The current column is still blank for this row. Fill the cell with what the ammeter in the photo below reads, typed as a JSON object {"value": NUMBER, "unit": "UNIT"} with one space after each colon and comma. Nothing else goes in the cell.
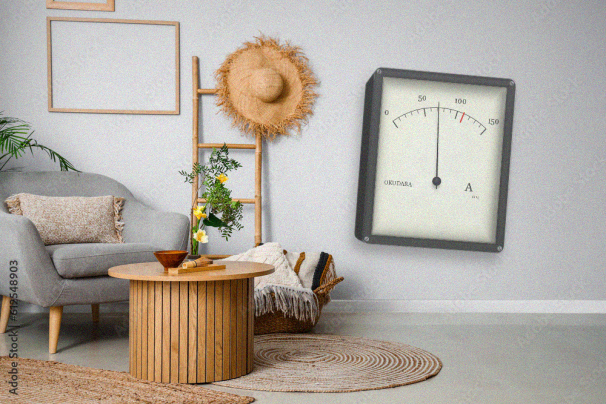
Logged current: {"value": 70, "unit": "A"}
